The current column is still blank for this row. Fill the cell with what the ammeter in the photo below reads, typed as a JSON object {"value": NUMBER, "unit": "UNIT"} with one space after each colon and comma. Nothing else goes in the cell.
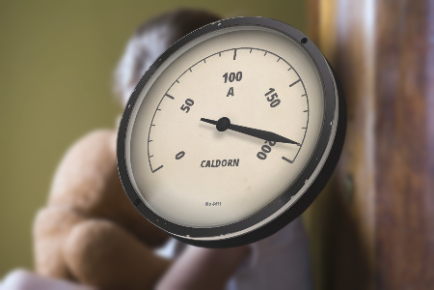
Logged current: {"value": 190, "unit": "A"}
